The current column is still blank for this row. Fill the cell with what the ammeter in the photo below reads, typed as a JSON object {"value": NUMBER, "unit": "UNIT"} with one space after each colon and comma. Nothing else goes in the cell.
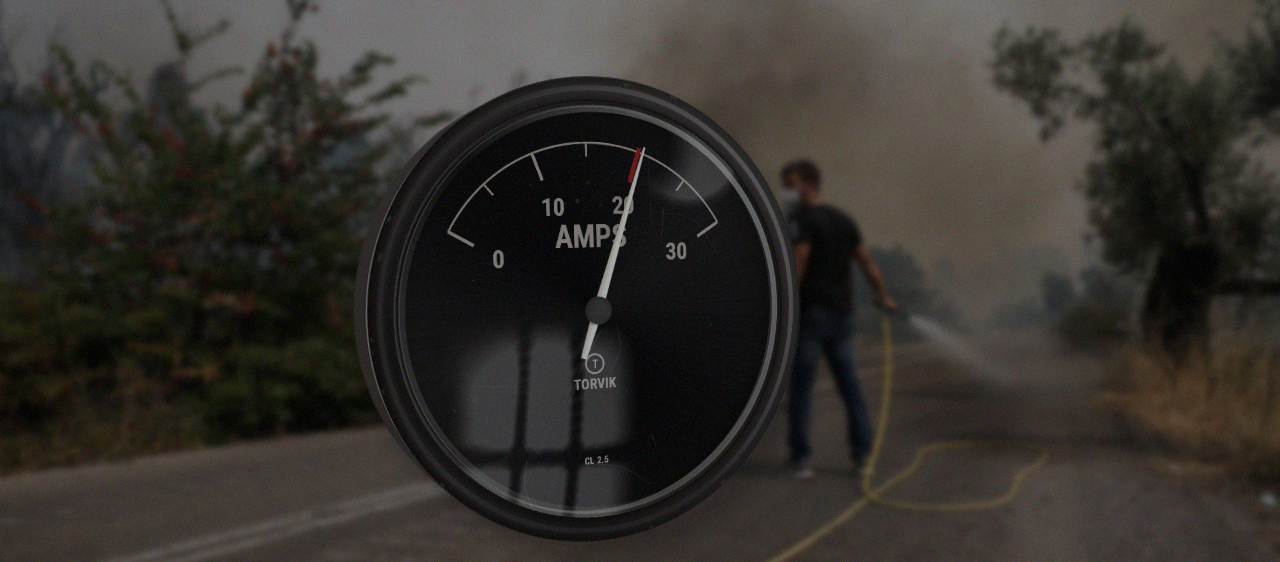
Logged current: {"value": 20, "unit": "A"}
